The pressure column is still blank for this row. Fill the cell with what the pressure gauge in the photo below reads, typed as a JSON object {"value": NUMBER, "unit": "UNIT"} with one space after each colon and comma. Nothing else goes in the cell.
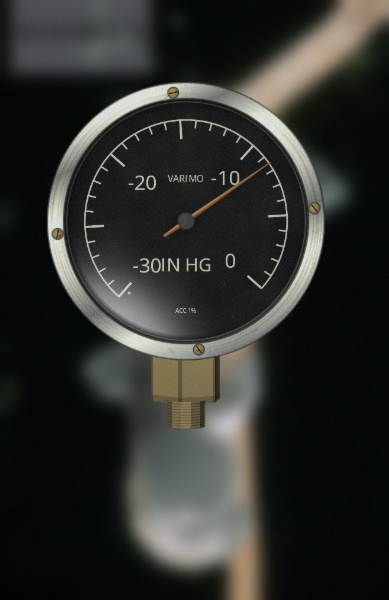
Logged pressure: {"value": -8.5, "unit": "inHg"}
